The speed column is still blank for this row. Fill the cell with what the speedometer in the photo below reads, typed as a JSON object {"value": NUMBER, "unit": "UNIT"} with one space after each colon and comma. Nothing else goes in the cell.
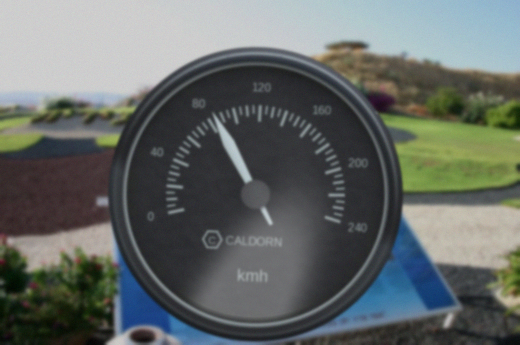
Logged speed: {"value": 85, "unit": "km/h"}
